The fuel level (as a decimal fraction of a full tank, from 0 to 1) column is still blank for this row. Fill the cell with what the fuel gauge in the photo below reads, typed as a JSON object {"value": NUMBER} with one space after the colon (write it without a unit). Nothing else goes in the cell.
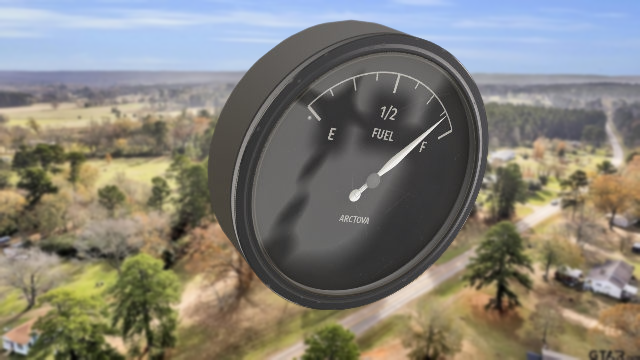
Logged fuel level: {"value": 0.875}
